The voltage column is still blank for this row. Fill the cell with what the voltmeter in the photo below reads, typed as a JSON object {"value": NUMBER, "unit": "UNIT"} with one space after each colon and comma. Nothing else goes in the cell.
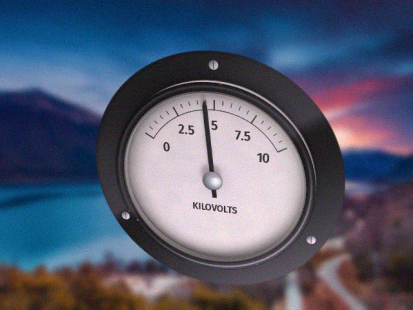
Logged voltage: {"value": 4.5, "unit": "kV"}
